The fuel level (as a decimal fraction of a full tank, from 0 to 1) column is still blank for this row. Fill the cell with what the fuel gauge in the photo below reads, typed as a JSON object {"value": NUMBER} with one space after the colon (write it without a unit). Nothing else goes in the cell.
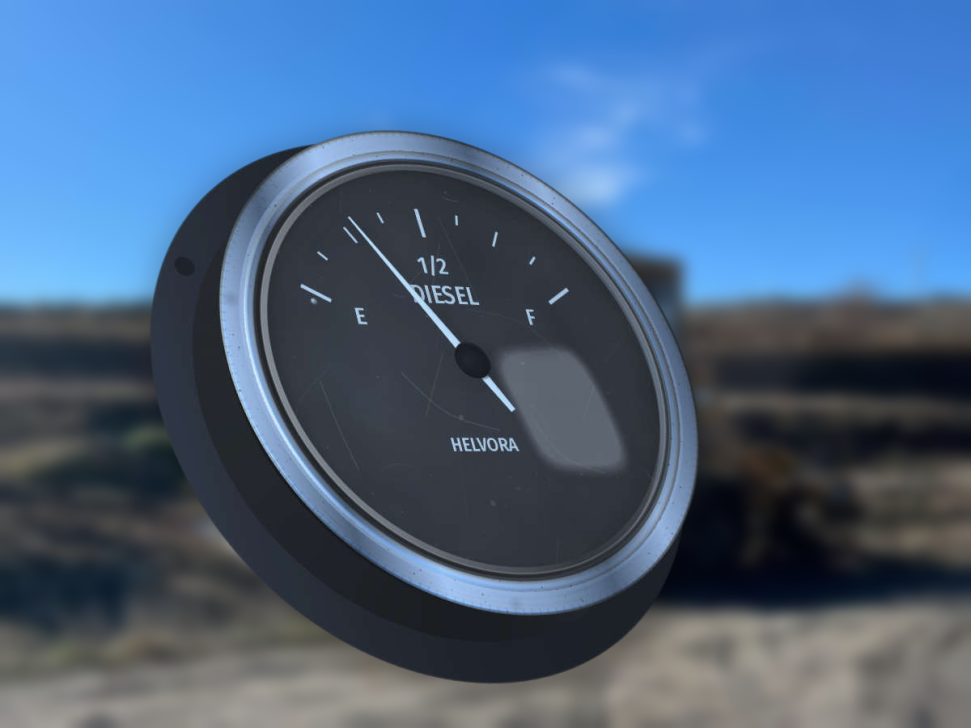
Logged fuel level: {"value": 0.25}
